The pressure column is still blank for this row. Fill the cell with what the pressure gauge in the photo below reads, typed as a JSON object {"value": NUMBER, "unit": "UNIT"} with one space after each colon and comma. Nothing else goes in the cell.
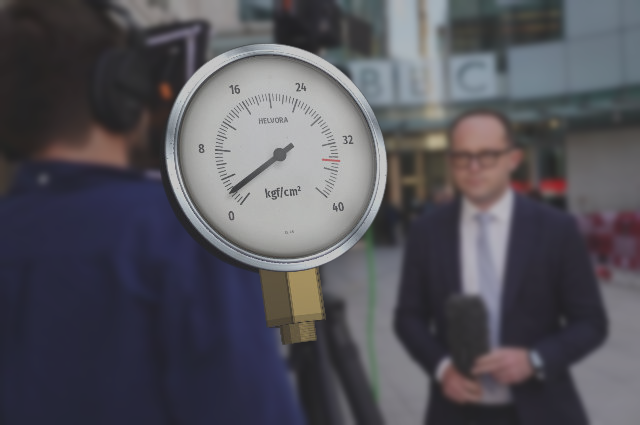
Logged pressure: {"value": 2, "unit": "kg/cm²"}
